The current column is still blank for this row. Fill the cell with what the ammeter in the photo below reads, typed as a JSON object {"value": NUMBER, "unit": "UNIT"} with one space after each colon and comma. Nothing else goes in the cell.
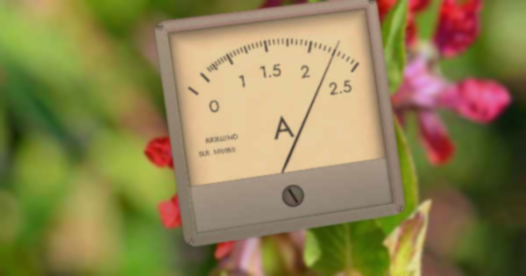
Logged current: {"value": 2.25, "unit": "A"}
